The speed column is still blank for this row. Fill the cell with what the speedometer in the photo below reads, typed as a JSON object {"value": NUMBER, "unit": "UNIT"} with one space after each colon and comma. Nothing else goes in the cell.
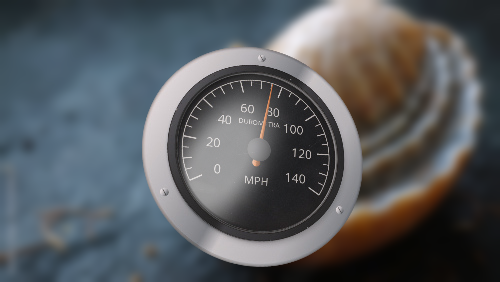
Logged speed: {"value": 75, "unit": "mph"}
